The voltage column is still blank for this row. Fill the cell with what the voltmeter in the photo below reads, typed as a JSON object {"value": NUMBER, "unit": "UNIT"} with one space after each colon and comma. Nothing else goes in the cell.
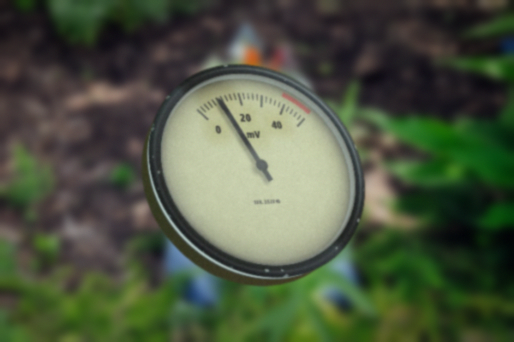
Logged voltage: {"value": 10, "unit": "mV"}
